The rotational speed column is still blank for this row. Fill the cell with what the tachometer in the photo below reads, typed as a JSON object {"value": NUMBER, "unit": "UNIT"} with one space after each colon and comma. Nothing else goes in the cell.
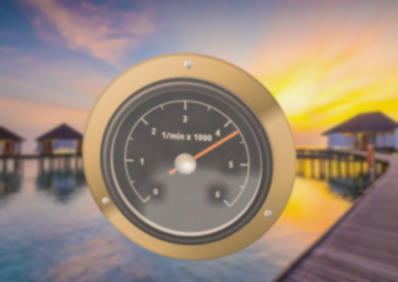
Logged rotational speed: {"value": 4250, "unit": "rpm"}
